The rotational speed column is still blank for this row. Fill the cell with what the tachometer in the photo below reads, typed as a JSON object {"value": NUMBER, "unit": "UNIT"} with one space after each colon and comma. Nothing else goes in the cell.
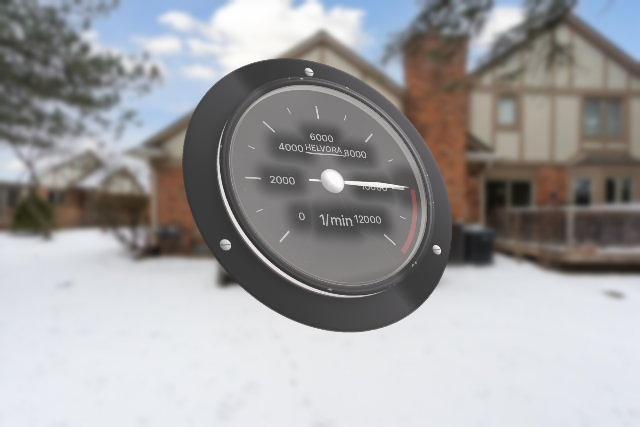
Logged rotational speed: {"value": 10000, "unit": "rpm"}
